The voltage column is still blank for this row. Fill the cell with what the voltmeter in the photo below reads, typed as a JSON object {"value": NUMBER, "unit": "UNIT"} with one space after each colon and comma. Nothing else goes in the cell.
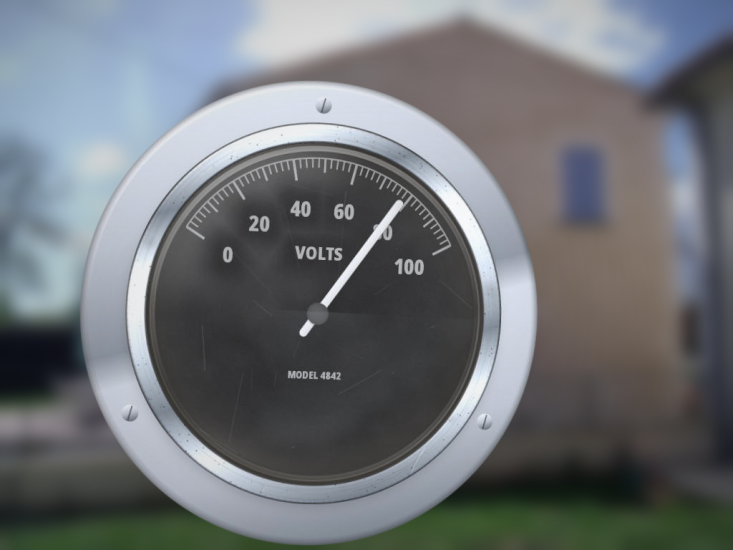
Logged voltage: {"value": 78, "unit": "V"}
